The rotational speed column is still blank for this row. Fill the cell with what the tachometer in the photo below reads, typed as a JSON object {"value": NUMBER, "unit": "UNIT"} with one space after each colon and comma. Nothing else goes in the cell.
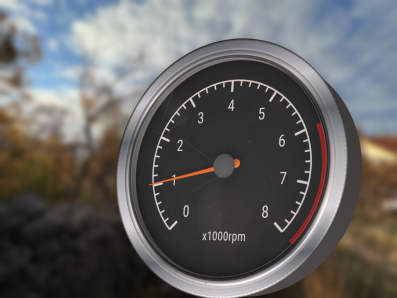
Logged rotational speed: {"value": 1000, "unit": "rpm"}
